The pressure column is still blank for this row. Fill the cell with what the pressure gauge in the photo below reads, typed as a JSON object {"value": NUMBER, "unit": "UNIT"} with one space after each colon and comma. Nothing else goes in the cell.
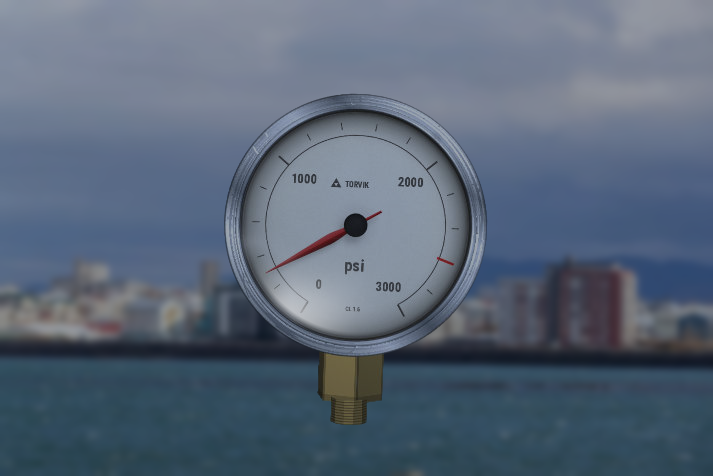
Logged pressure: {"value": 300, "unit": "psi"}
